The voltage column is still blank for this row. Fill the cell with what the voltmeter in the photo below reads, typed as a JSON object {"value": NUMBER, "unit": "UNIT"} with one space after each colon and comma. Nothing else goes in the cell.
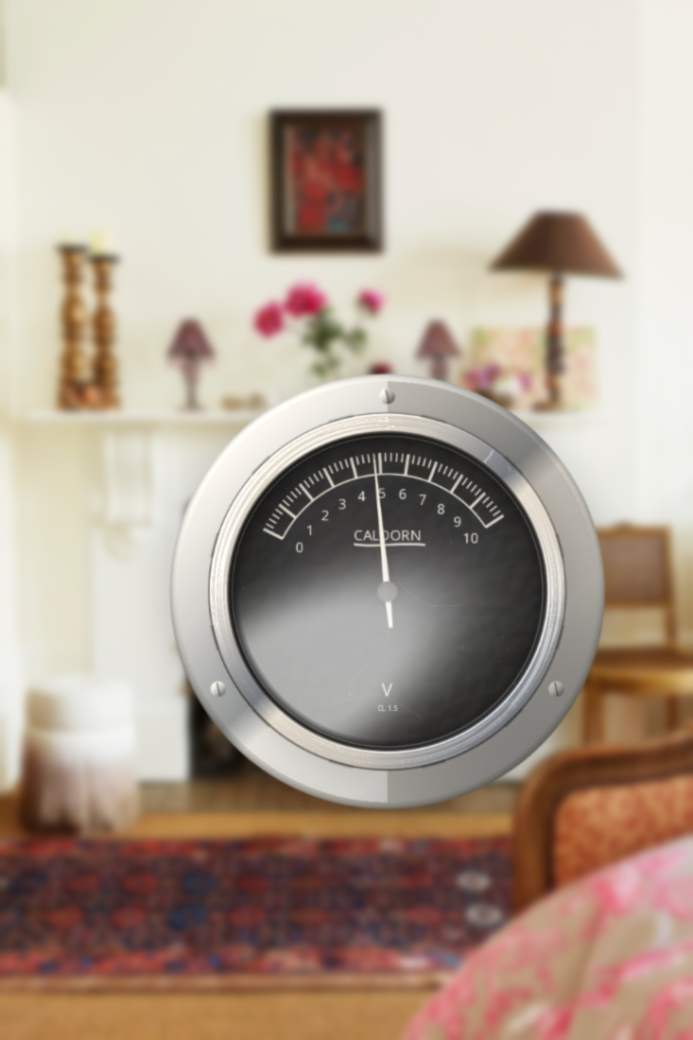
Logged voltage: {"value": 4.8, "unit": "V"}
